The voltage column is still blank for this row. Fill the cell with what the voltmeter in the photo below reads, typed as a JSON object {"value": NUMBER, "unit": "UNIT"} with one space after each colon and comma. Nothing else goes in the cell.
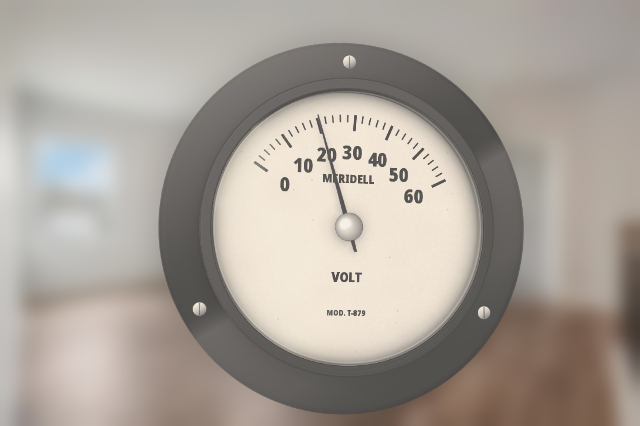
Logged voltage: {"value": 20, "unit": "V"}
